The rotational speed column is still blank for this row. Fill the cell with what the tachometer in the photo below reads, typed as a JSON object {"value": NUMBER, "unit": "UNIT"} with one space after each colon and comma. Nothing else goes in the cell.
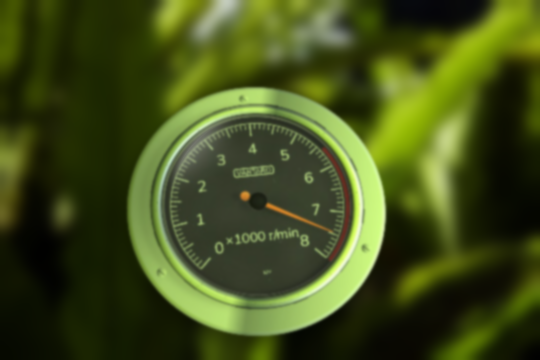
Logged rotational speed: {"value": 7500, "unit": "rpm"}
